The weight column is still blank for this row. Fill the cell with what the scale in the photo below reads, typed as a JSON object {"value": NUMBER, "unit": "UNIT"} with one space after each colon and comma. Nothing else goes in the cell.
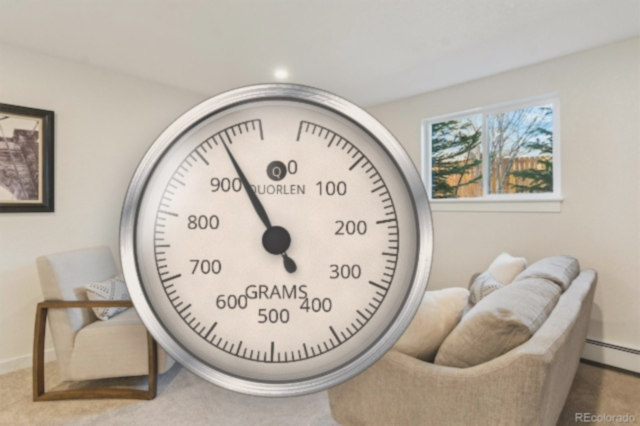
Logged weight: {"value": 940, "unit": "g"}
